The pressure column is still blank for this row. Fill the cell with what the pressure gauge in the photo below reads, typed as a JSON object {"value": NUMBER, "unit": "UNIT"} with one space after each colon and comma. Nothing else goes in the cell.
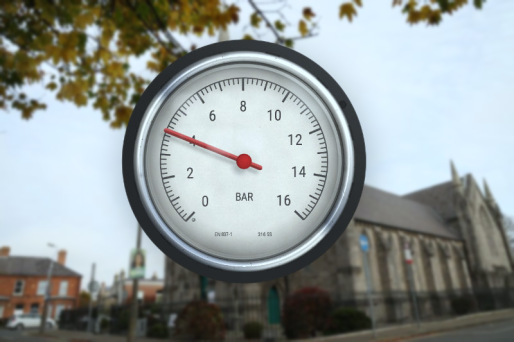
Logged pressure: {"value": 4, "unit": "bar"}
